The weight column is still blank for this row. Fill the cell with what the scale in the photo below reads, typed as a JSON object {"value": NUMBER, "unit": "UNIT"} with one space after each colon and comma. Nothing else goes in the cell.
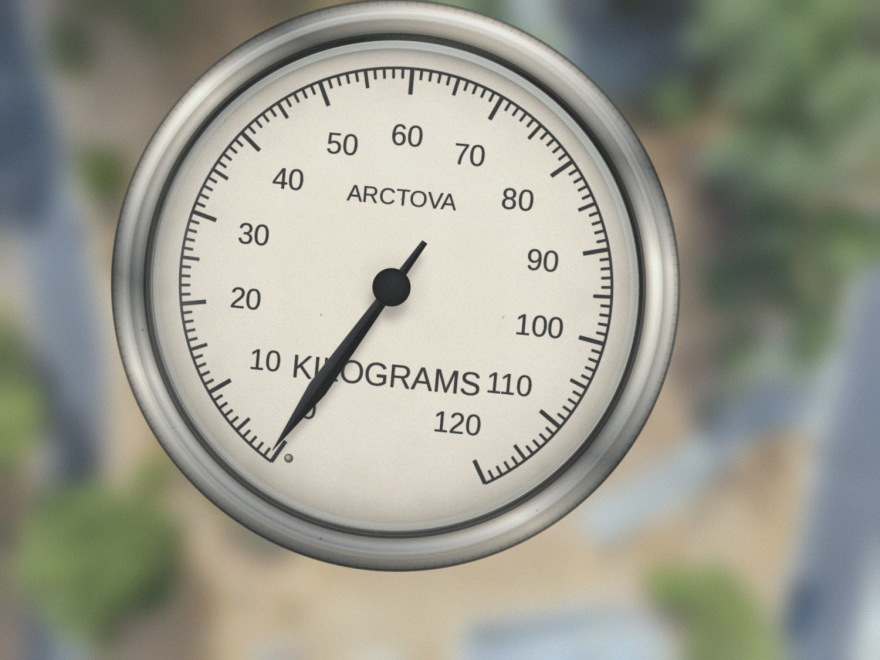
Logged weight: {"value": 0.5, "unit": "kg"}
